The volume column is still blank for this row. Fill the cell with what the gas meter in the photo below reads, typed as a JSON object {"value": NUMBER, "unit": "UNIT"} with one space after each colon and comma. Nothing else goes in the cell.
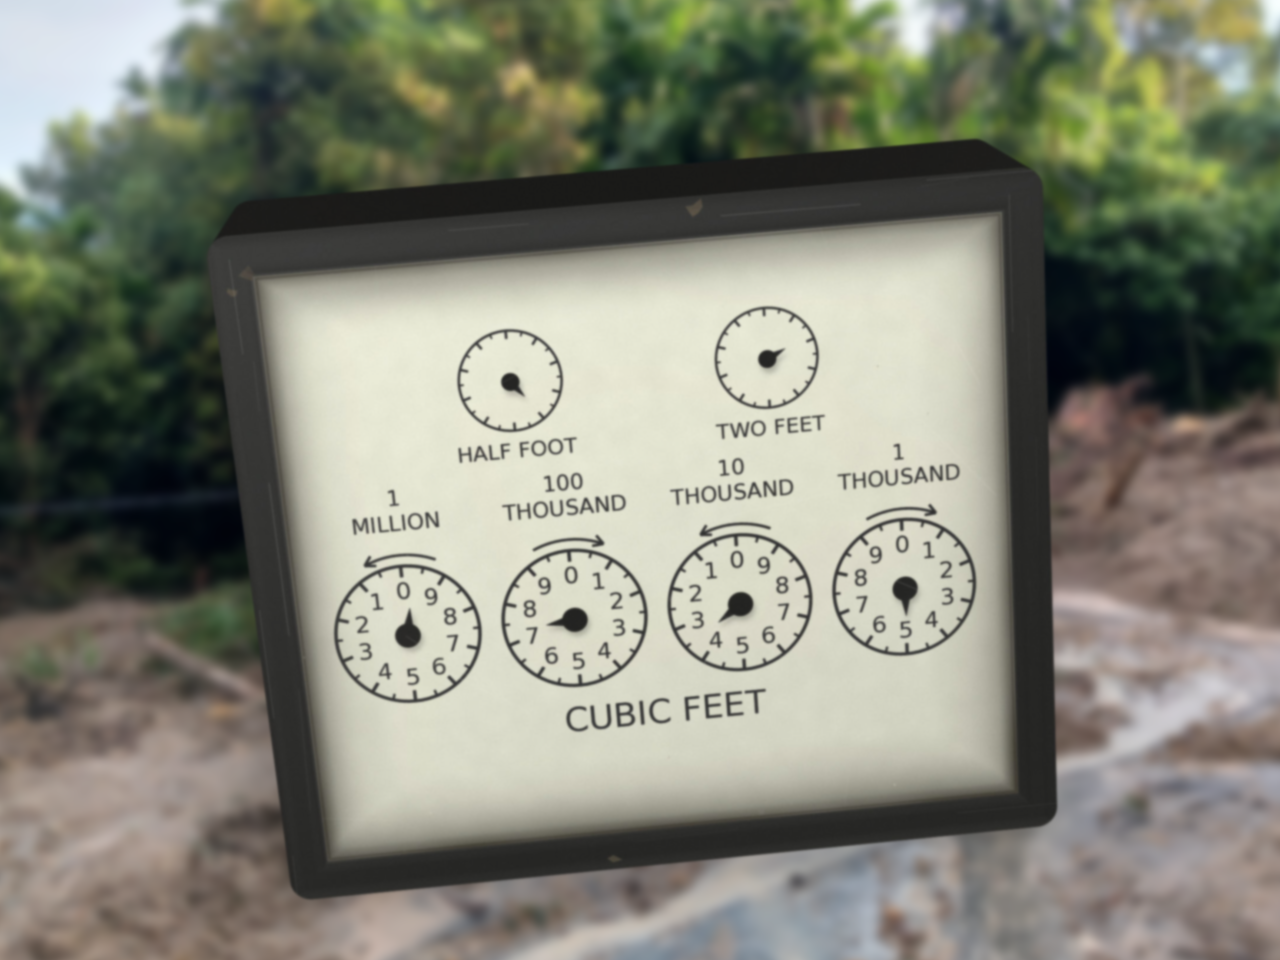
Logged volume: {"value": 973500, "unit": "ft³"}
